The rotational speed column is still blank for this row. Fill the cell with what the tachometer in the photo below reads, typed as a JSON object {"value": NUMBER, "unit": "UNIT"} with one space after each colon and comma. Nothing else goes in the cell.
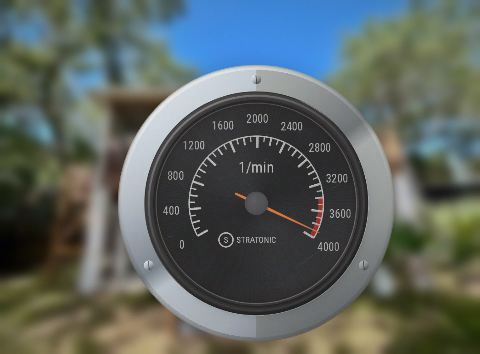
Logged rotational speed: {"value": 3900, "unit": "rpm"}
